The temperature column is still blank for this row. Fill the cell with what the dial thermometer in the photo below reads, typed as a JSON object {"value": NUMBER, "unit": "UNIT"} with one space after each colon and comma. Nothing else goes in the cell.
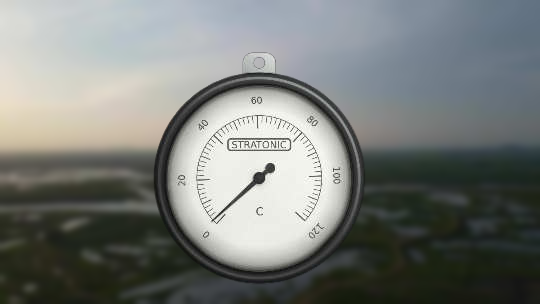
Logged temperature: {"value": 2, "unit": "°C"}
